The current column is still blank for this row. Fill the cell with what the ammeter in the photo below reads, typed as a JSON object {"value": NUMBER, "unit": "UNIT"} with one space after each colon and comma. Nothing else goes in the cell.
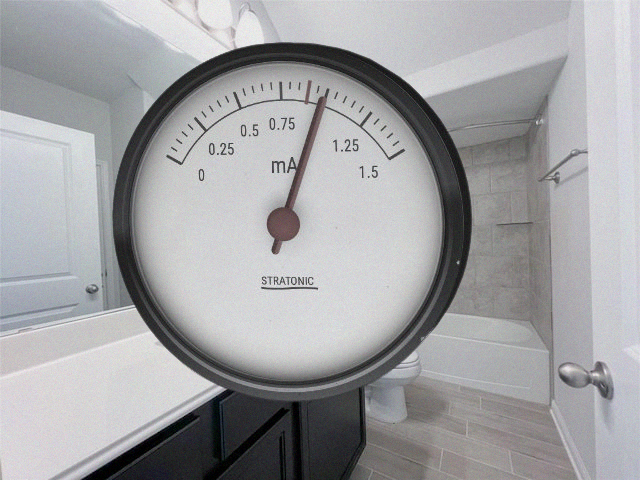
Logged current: {"value": 1, "unit": "mA"}
